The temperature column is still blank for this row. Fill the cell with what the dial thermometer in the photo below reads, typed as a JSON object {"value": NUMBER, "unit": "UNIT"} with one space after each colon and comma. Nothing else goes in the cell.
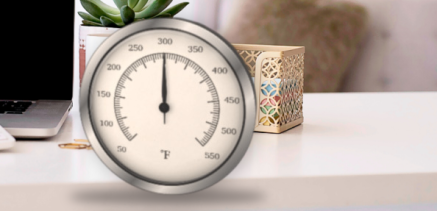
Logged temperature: {"value": 300, "unit": "°F"}
